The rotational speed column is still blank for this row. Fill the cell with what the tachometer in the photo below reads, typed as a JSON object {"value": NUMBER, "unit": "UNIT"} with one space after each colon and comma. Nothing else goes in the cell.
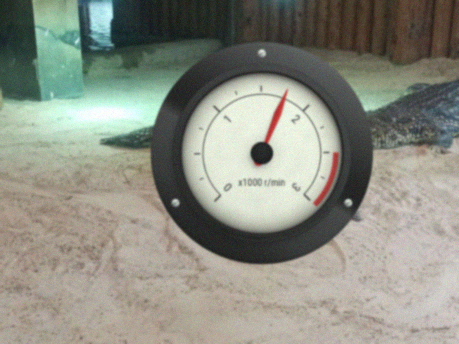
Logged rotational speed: {"value": 1750, "unit": "rpm"}
